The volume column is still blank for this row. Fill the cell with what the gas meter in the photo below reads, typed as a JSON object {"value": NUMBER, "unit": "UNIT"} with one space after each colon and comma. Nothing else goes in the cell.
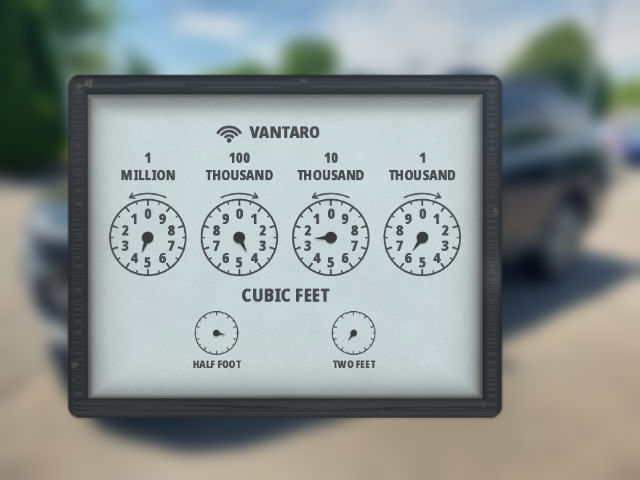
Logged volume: {"value": 442600, "unit": "ft³"}
